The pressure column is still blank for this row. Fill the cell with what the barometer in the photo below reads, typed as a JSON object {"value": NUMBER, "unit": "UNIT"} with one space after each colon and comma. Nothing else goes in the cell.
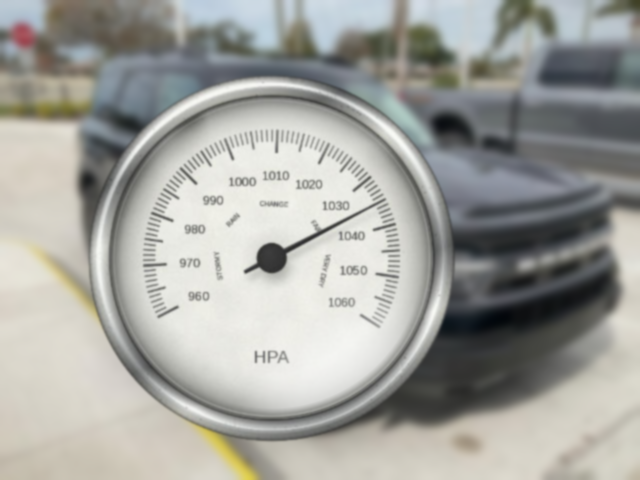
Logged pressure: {"value": 1035, "unit": "hPa"}
